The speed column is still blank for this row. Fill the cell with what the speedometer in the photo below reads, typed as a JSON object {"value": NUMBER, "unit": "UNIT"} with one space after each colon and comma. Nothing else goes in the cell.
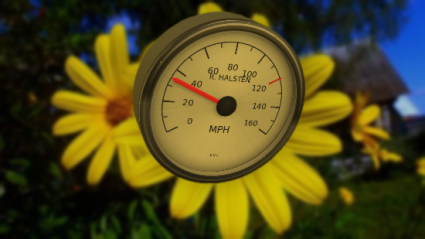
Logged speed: {"value": 35, "unit": "mph"}
